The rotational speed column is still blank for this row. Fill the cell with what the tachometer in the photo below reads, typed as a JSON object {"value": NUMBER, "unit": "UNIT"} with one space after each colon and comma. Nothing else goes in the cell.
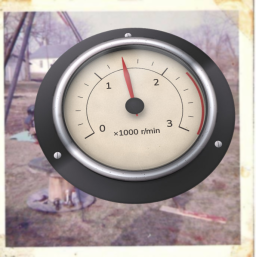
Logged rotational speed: {"value": 1400, "unit": "rpm"}
